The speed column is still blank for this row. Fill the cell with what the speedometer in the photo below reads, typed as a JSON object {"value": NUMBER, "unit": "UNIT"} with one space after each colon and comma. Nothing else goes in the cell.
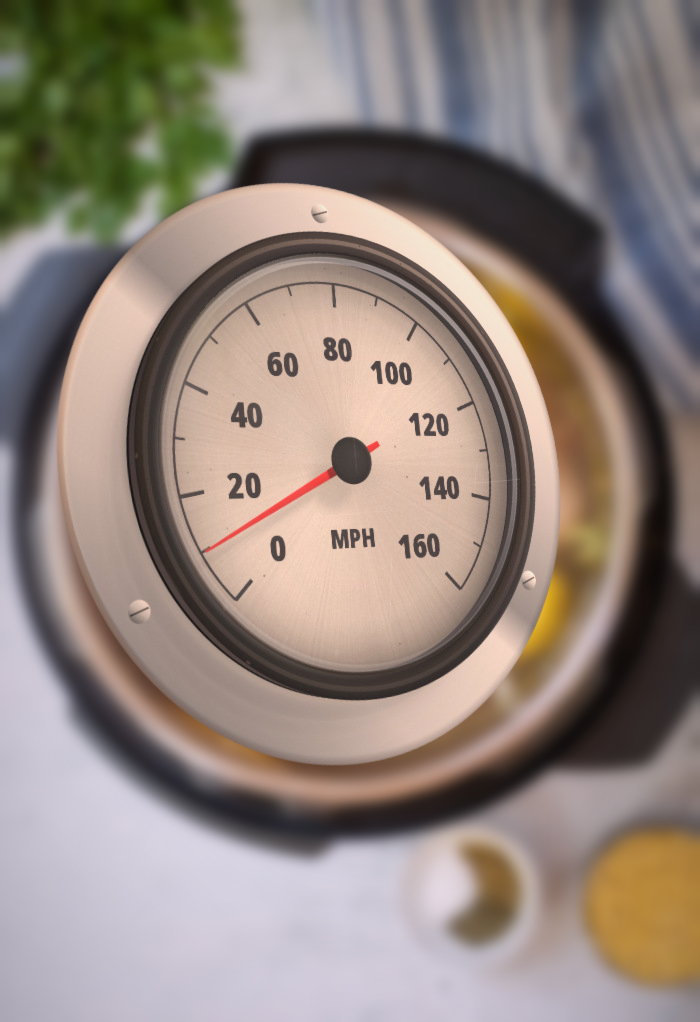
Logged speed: {"value": 10, "unit": "mph"}
